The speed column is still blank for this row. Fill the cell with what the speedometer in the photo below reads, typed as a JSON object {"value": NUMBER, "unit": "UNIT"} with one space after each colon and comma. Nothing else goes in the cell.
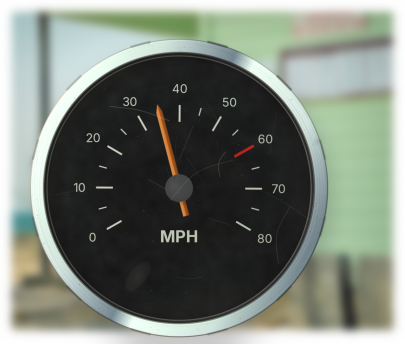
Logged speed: {"value": 35, "unit": "mph"}
